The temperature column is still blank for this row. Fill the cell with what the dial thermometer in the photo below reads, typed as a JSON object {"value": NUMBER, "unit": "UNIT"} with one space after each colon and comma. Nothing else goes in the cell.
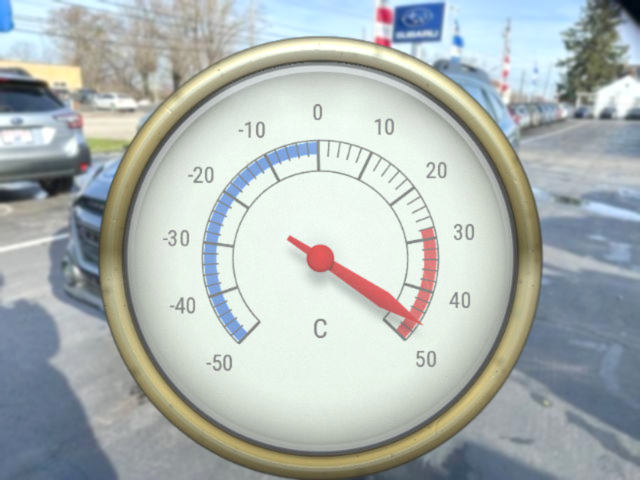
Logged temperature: {"value": 46, "unit": "°C"}
